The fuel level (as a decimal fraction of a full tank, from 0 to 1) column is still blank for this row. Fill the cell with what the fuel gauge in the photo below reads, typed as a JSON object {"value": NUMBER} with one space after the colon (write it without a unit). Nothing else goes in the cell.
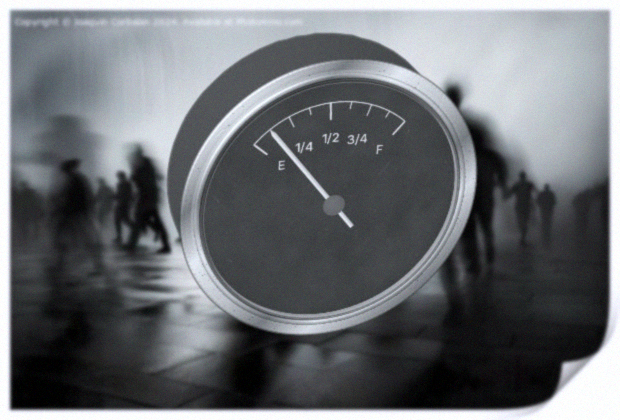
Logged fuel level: {"value": 0.125}
